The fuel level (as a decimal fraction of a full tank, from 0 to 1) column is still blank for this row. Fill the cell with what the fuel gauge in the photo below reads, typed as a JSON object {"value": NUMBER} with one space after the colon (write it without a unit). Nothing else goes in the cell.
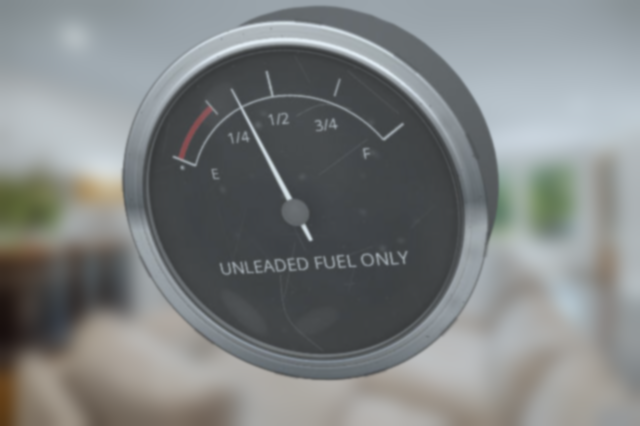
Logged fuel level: {"value": 0.375}
